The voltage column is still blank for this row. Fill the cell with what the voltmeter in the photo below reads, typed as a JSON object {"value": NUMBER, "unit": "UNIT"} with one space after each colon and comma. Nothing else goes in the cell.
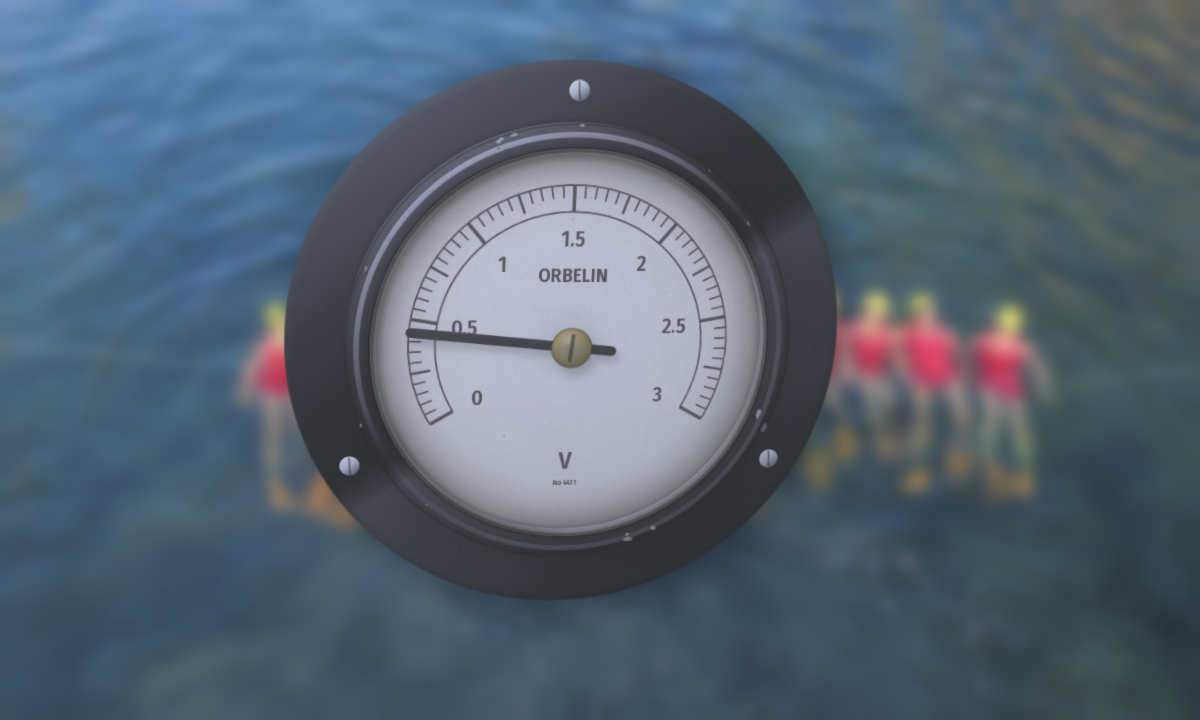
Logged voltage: {"value": 0.45, "unit": "V"}
